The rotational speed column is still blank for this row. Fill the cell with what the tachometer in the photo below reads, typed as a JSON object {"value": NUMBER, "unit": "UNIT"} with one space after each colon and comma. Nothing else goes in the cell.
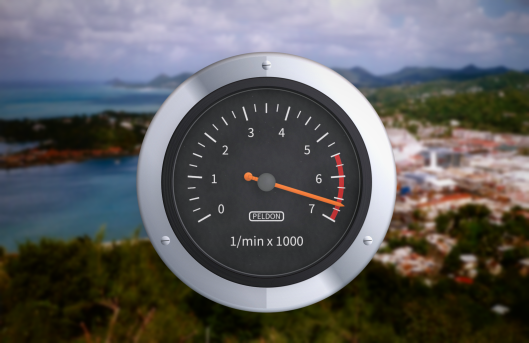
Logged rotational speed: {"value": 6625, "unit": "rpm"}
